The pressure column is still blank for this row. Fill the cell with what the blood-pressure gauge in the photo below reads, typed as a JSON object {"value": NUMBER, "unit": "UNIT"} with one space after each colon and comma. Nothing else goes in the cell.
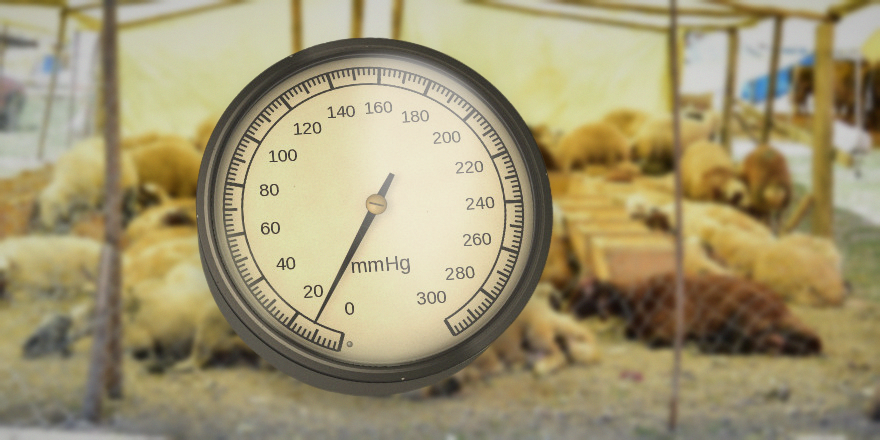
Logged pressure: {"value": 12, "unit": "mmHg"}
